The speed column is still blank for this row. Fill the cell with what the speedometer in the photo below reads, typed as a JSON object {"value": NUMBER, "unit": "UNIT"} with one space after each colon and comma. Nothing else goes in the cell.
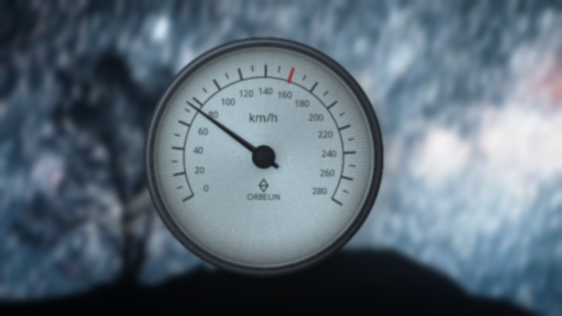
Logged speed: {"value": 75, "unit": "km/h"}
